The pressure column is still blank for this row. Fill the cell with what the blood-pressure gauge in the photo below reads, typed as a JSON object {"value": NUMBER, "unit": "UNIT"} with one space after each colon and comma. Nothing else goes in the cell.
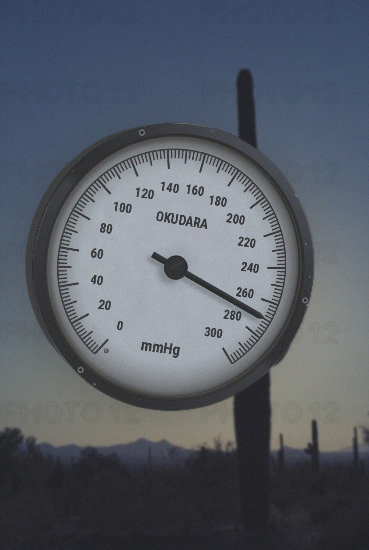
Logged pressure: {"value": 270, "unit": "mmHg"}
